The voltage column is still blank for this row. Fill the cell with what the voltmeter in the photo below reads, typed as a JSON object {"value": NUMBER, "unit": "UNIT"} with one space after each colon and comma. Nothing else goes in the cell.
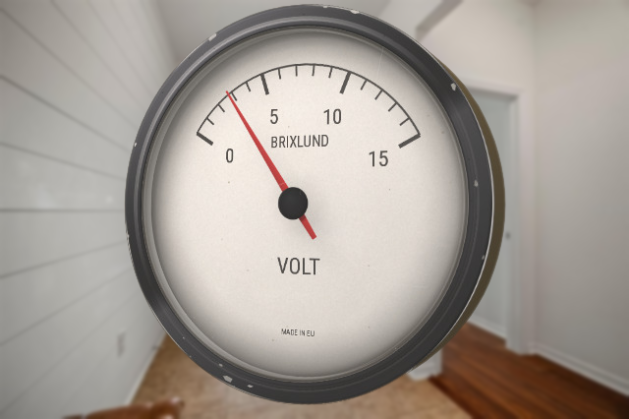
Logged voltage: {"value": 3, "unit": "V"}
